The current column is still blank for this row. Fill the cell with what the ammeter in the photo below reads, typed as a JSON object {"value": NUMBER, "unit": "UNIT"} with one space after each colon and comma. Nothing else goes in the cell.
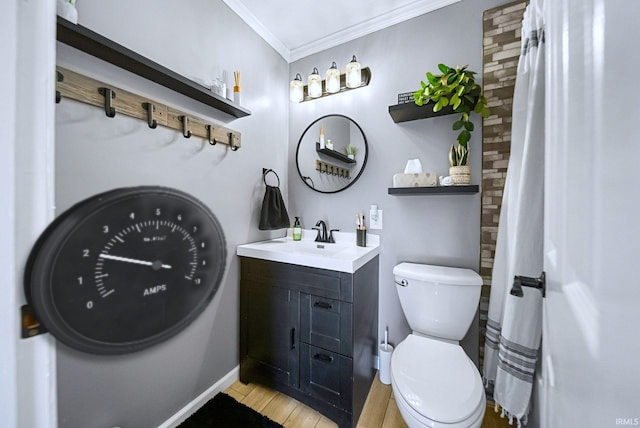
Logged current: {"value": 2, "unit": "A"}
